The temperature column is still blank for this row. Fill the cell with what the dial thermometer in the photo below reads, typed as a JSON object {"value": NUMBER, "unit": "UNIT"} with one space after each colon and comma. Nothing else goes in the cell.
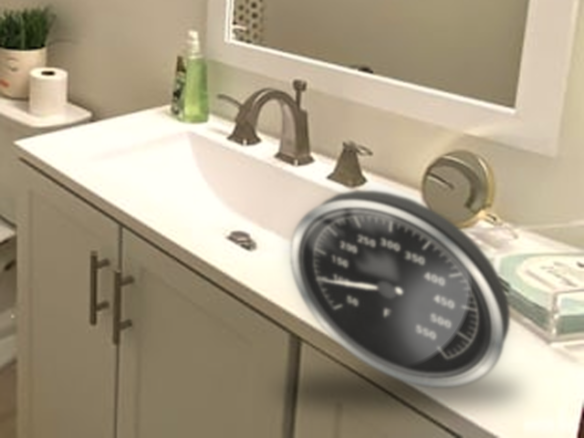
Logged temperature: {"value": 100, "unit": "°F"}
